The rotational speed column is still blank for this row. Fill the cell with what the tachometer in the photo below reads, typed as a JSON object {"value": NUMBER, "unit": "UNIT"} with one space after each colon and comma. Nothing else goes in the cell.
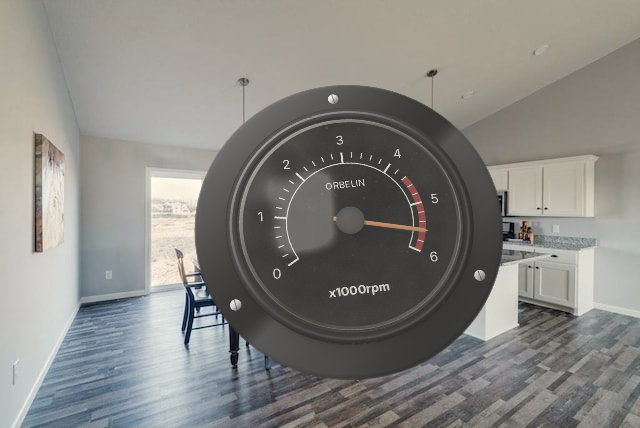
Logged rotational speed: {"value": 5600, "unit": "rpm"}
